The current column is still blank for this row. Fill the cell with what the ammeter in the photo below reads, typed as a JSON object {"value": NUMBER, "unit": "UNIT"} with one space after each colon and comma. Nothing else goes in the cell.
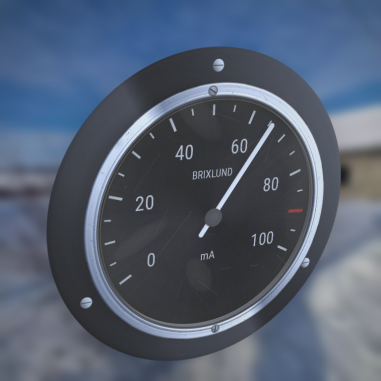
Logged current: {"value": 65, "unit": "mA"}
